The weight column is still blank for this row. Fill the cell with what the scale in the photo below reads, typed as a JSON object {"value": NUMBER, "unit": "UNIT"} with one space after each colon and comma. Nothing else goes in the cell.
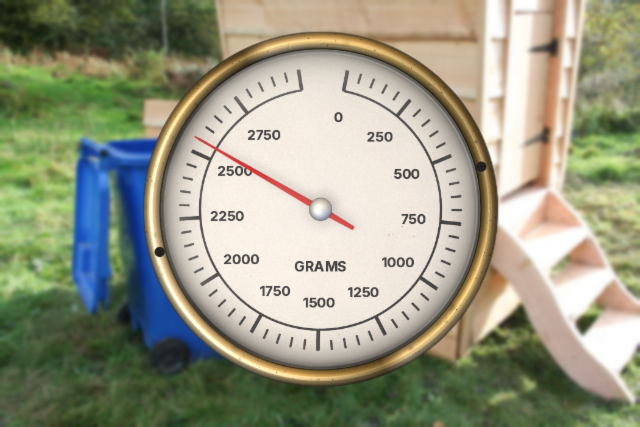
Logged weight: {"value": 2550, "unit": "g"}
